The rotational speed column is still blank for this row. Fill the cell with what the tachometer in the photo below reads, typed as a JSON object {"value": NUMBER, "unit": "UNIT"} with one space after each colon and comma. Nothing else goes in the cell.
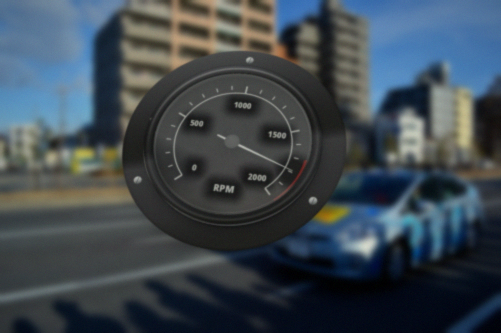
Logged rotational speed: {"value": 1800, "unit": "rpm"}
